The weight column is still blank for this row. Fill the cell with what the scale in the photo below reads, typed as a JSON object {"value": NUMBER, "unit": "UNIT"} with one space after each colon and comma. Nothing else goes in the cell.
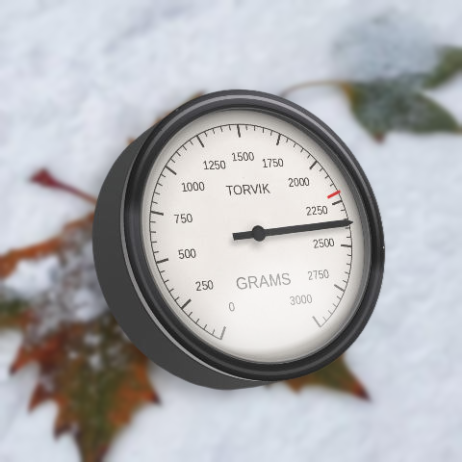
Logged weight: {"value": 2375, "unit": "g"}
